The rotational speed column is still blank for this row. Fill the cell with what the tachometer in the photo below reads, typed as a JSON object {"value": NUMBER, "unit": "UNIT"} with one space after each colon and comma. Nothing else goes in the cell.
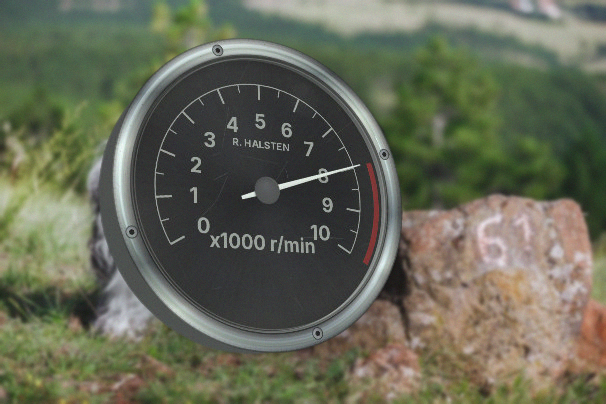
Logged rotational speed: {"value": 8000, "unit": "rpm"}
